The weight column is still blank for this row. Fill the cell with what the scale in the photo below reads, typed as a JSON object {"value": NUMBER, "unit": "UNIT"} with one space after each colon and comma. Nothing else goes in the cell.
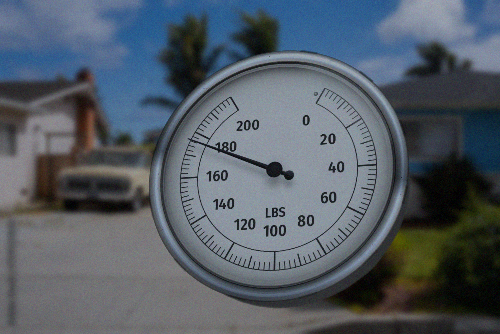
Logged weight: {"value": 176, "unit": "lb"}
